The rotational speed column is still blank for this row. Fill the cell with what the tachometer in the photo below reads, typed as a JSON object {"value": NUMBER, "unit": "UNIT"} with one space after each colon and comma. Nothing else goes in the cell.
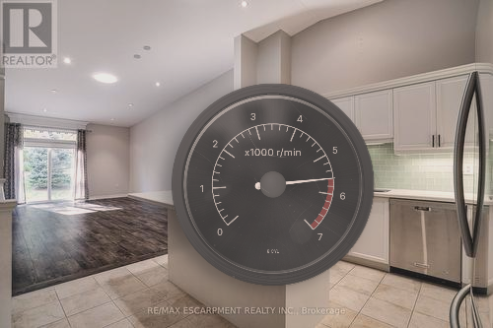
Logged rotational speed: {"value": 5600, "unit": "rpm"}
